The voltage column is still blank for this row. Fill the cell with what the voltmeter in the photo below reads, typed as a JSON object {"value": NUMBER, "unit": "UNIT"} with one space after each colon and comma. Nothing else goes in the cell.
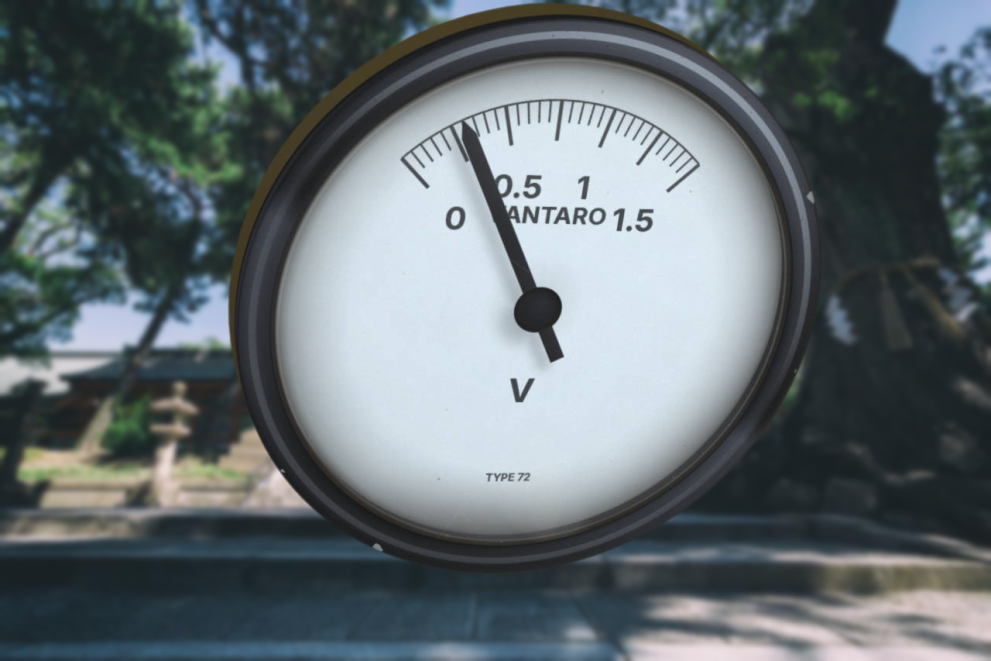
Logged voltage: {"value": 0.3, "unit": "V"}
